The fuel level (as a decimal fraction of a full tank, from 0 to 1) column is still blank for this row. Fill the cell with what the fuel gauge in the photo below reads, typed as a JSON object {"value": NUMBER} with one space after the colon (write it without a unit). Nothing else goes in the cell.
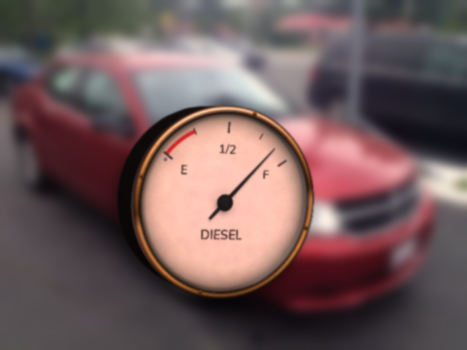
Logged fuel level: {"value": 0.875}
